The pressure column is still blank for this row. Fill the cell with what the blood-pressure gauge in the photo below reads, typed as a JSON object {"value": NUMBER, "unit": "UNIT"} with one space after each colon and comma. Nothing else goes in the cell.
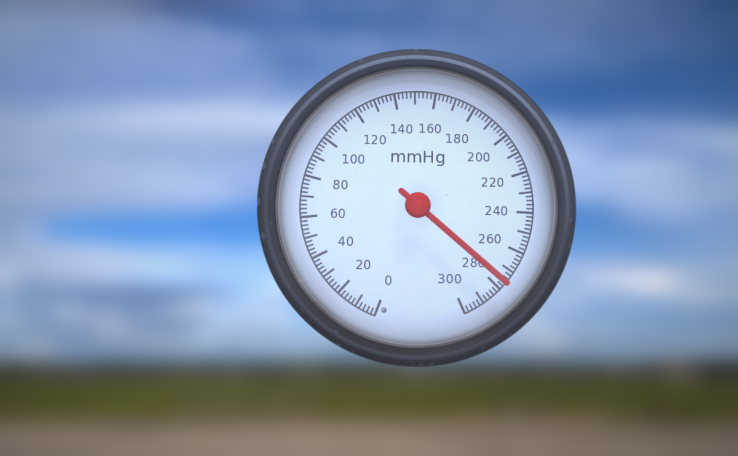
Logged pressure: {"value": 276, "unit": "mmHg"}
